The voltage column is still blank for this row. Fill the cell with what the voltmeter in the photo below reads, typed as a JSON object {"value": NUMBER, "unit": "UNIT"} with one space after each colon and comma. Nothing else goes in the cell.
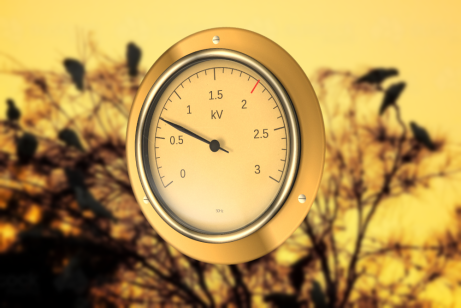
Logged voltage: {"value": 0.7, "unit": "kV"}
